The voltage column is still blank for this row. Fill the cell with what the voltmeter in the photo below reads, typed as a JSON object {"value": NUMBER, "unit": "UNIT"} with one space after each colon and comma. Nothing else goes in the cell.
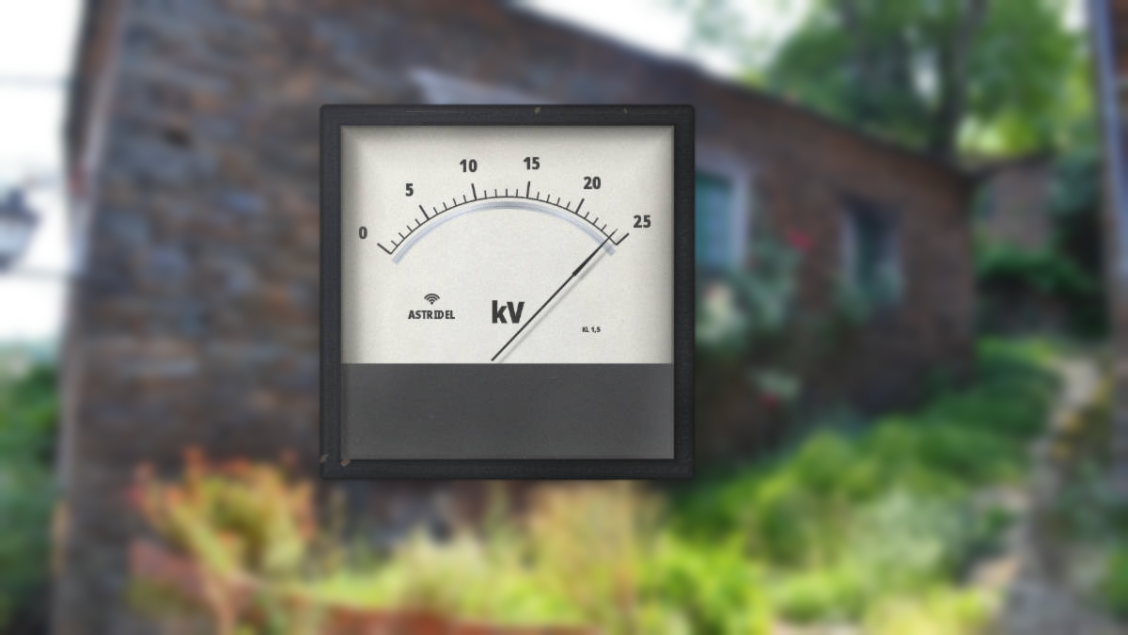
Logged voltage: {"value": 24, "unit": "kV"}
